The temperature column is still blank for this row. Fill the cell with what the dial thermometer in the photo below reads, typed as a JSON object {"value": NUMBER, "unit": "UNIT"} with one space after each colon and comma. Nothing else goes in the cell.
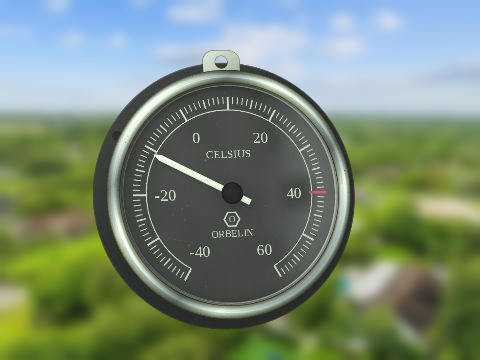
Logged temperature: {"value": -11, "unit": "°C"}
